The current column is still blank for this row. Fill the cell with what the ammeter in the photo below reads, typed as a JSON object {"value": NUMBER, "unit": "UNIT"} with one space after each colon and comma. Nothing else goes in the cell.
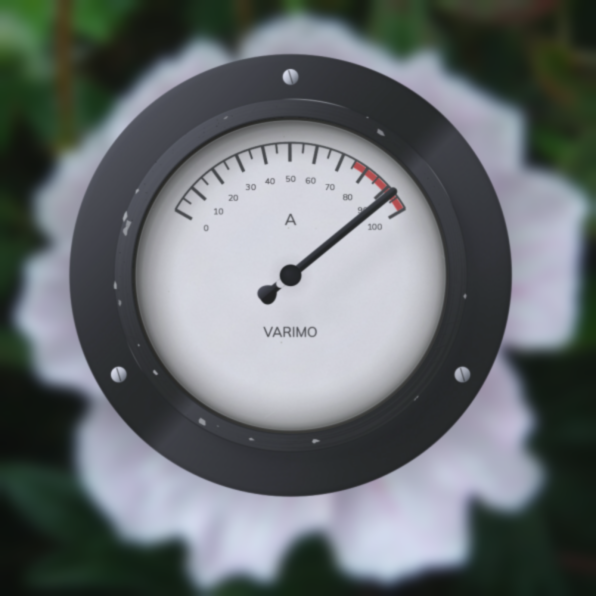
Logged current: {"value": 92.5, "unit": "A"}
